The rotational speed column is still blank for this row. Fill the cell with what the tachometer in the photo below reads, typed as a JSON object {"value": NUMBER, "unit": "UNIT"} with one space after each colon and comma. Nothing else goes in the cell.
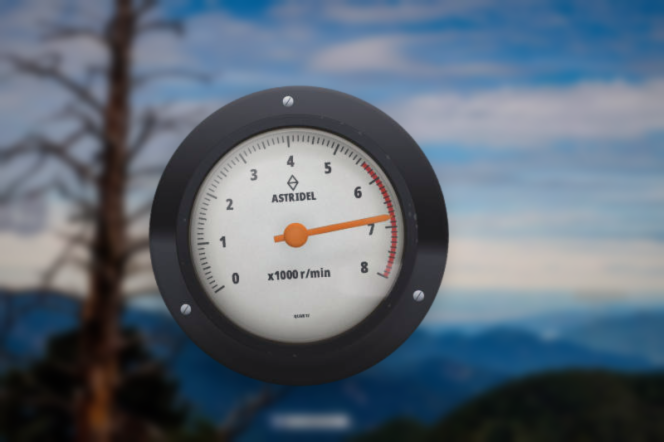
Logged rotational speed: {"value": 6800, "unit": "rpm"}
